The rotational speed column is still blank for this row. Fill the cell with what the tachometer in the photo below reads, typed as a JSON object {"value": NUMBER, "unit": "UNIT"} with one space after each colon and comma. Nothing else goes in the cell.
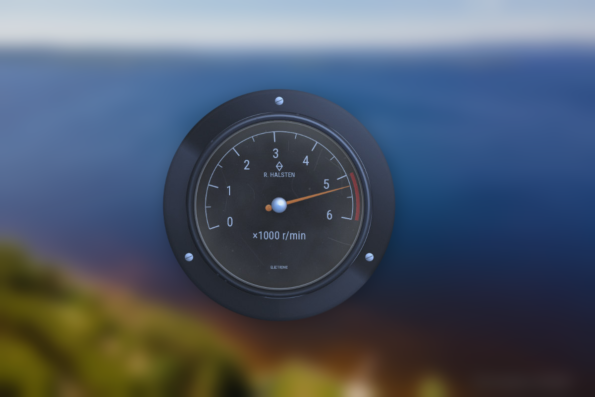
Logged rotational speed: {"value": 5250, "unit": "rpm"}
